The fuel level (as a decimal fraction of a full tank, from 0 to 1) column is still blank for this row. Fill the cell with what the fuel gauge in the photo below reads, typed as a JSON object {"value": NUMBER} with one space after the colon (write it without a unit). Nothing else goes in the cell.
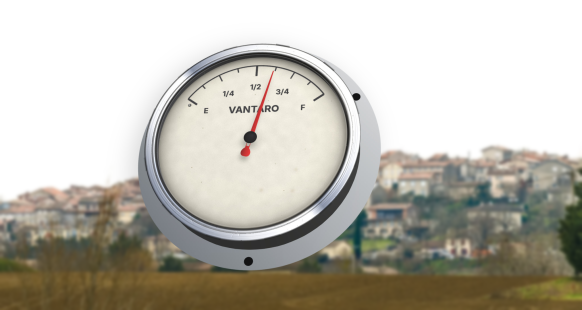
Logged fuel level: {"value": 0.625}
